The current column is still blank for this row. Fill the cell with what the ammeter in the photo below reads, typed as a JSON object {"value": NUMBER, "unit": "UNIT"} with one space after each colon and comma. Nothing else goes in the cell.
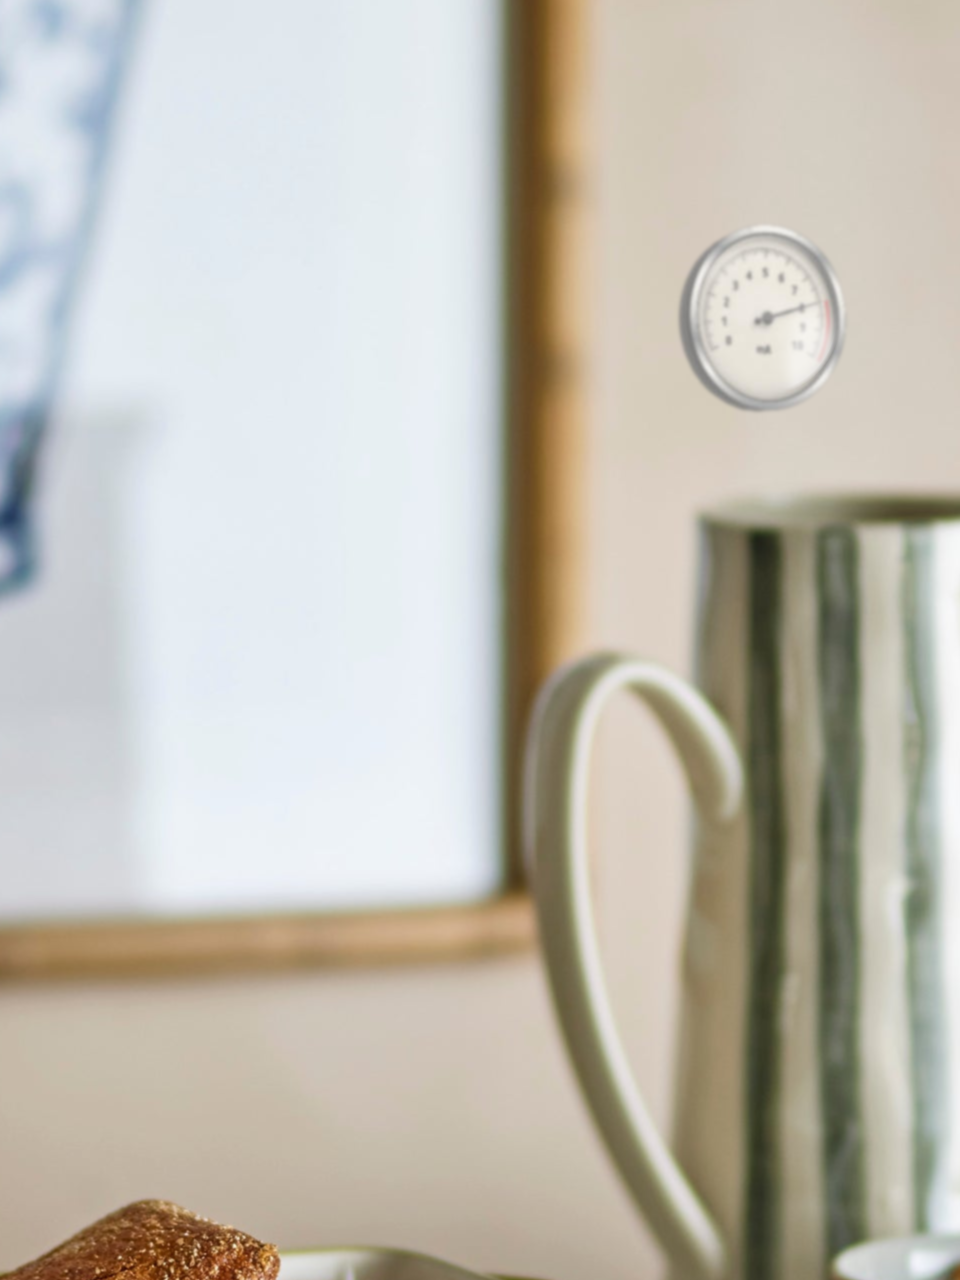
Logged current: {"value": 8, "unit": "mA"}
